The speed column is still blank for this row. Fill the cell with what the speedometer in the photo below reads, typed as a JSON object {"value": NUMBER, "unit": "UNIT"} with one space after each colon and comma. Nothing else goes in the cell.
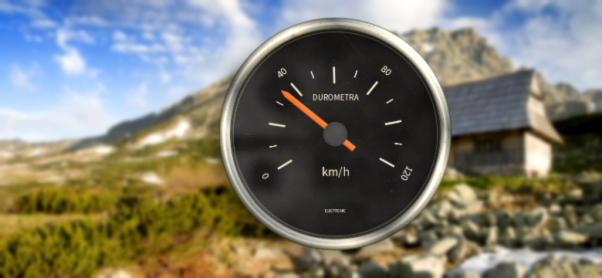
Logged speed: {"value": 35, "unit": "km/h"}
